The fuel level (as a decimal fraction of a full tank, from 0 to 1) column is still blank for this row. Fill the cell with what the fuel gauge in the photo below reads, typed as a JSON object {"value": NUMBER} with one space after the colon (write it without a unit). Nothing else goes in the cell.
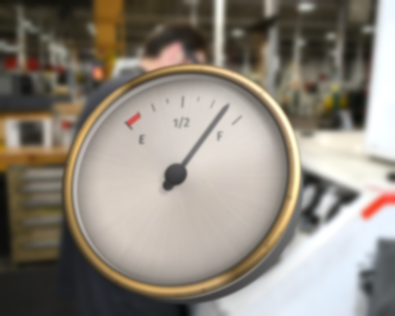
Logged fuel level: {"value": 0.875}
